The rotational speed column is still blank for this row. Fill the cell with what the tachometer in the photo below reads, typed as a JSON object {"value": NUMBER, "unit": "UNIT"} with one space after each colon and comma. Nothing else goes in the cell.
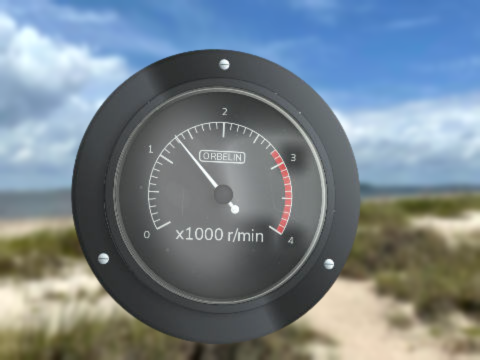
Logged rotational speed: {"value": 1300, "unit": "rpm"}
